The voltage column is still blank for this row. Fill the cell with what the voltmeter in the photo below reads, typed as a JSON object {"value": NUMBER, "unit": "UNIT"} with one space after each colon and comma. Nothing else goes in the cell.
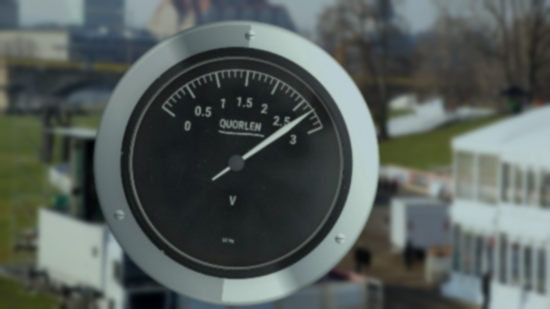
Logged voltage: {"value": 2.7, "unit": "V"}
